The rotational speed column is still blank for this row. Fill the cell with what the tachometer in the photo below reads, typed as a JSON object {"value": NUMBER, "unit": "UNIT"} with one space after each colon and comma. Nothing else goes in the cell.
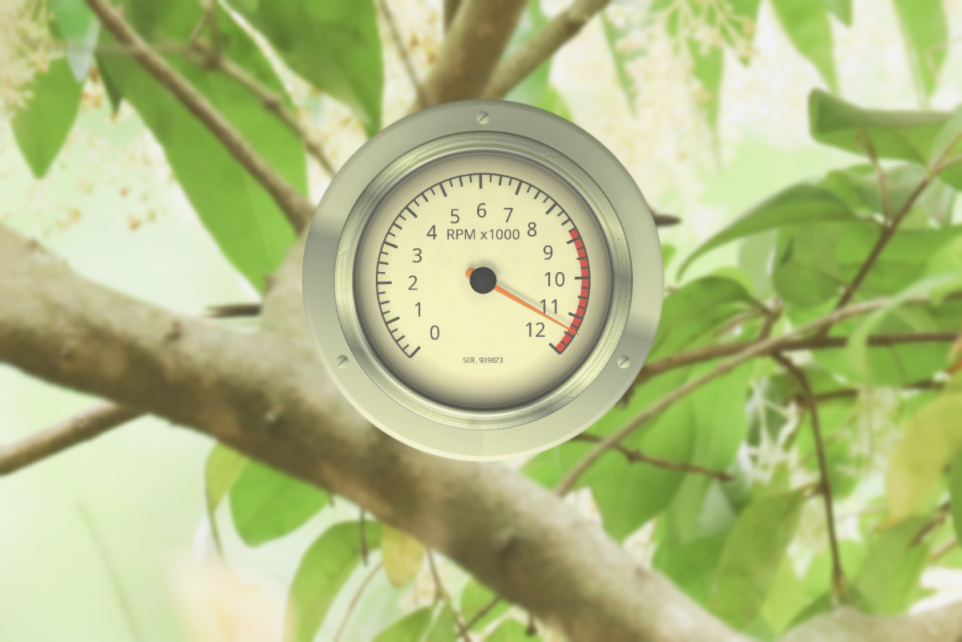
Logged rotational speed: {"value": 11375, "unit": "rpm"}
